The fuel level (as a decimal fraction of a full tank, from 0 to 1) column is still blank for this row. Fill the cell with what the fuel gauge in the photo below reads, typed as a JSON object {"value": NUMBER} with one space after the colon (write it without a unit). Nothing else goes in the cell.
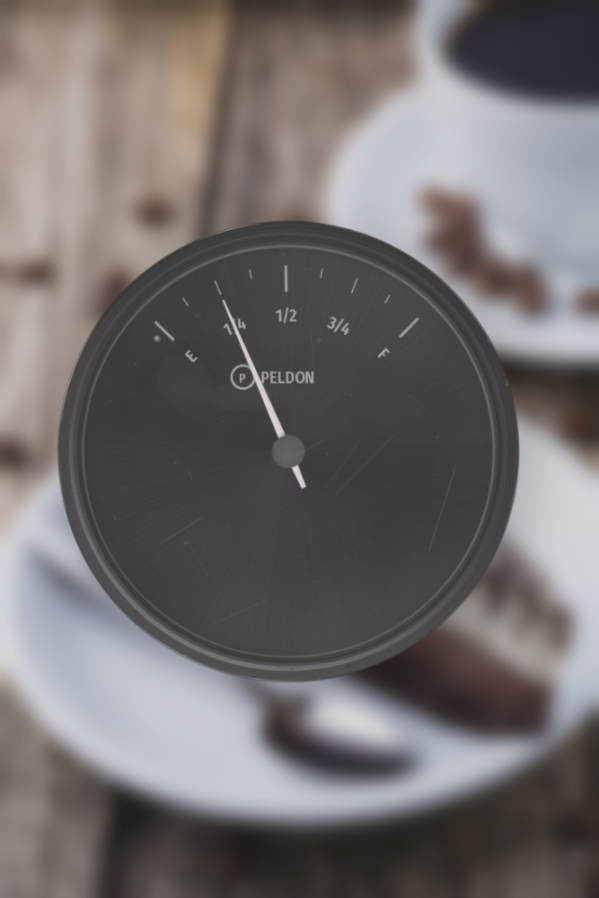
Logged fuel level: {"value": 0.25}
